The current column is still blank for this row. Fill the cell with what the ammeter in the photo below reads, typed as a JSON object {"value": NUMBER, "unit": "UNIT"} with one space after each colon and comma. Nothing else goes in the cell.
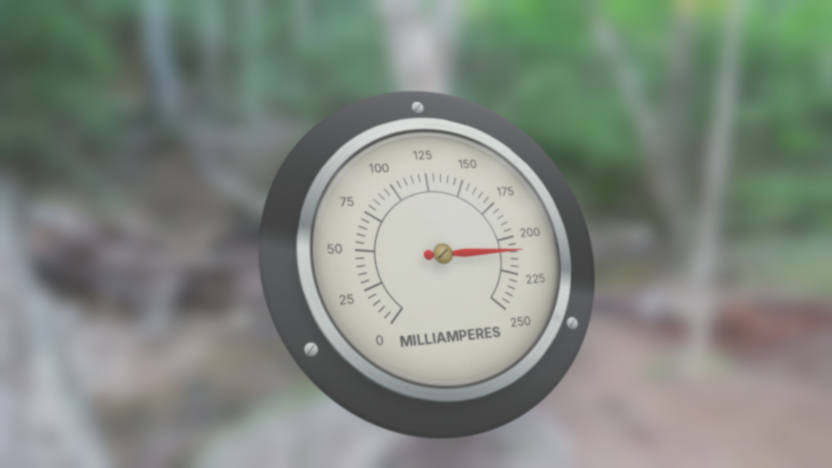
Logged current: {"value": 210, "unit": "mA"}
